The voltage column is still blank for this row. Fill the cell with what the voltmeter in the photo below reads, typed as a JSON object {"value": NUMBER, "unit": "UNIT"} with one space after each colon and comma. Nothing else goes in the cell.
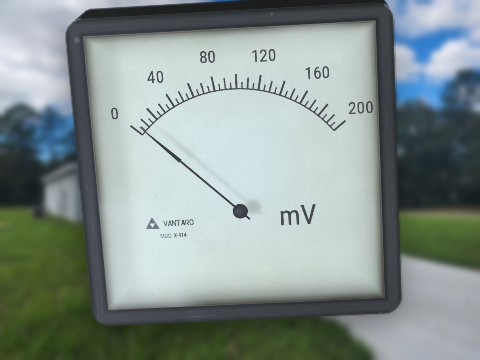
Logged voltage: {"value": 5, "unit": "mV"}
